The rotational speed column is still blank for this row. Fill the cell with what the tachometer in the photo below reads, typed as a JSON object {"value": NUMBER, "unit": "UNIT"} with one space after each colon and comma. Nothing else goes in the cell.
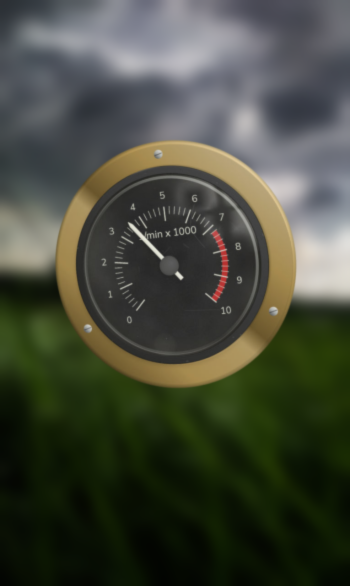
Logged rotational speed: {"value": 3600, "unit": "rpm"}
